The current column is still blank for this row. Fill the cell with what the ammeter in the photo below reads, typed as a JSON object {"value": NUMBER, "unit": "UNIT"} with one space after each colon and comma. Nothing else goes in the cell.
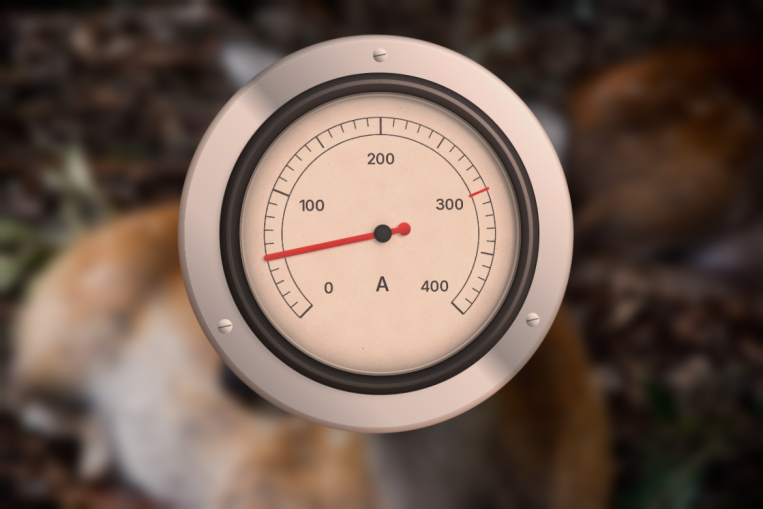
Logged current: {"value": 50, "unit": "A"}
